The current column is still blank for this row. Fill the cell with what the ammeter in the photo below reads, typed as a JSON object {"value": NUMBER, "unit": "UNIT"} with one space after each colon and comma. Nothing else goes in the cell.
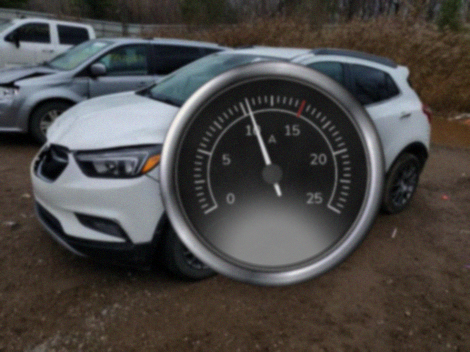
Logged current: {"value": 10.5, "unit": "A"}
